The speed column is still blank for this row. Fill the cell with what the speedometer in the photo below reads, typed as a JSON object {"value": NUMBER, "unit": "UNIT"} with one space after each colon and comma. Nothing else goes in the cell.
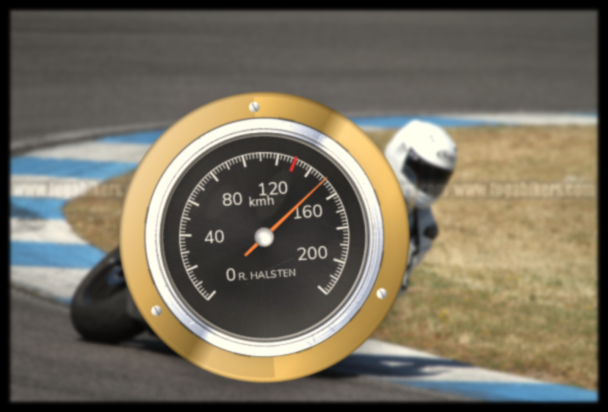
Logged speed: {"value": 150, "unit": "km/h"}
